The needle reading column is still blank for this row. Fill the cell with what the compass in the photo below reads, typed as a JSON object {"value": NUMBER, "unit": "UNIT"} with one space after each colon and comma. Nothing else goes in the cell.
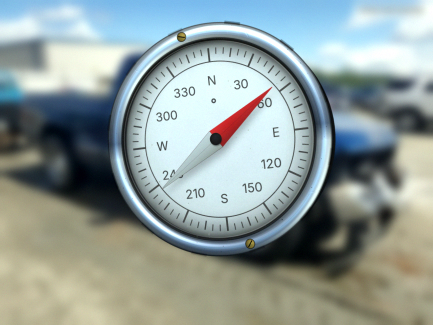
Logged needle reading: {"value": 55, "unit": "°"}
